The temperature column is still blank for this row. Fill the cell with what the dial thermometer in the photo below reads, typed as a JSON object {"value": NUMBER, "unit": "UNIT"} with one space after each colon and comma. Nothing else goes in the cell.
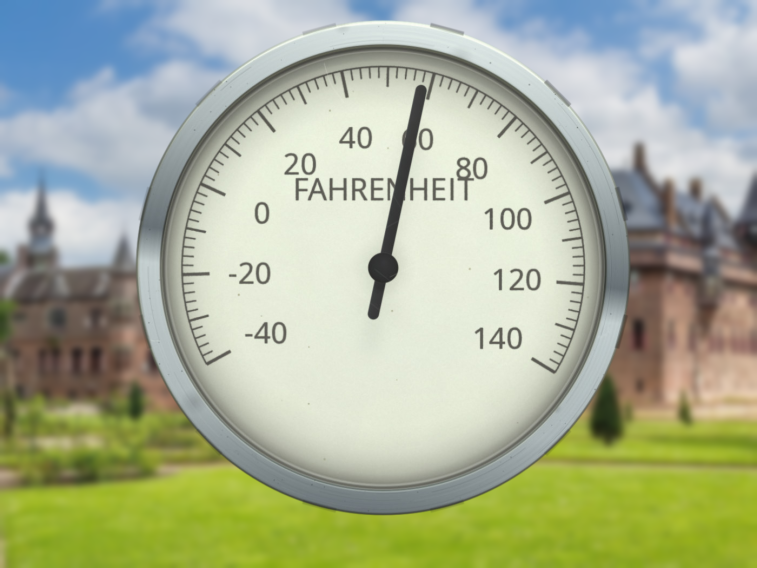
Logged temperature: {"value": 58, "unit": "°F"}
